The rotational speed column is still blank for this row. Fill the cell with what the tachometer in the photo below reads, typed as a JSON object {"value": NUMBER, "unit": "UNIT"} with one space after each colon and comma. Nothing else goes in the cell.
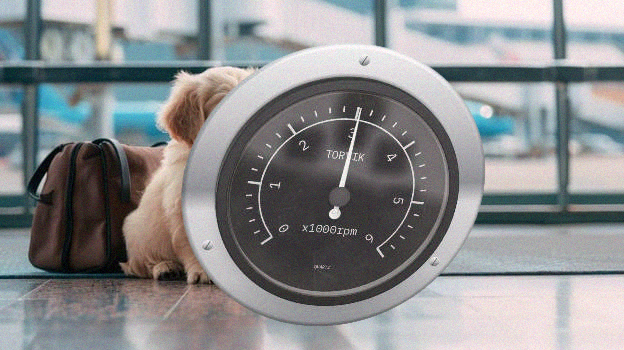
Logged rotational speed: {"value": 3000, "unit": "rpm"}
